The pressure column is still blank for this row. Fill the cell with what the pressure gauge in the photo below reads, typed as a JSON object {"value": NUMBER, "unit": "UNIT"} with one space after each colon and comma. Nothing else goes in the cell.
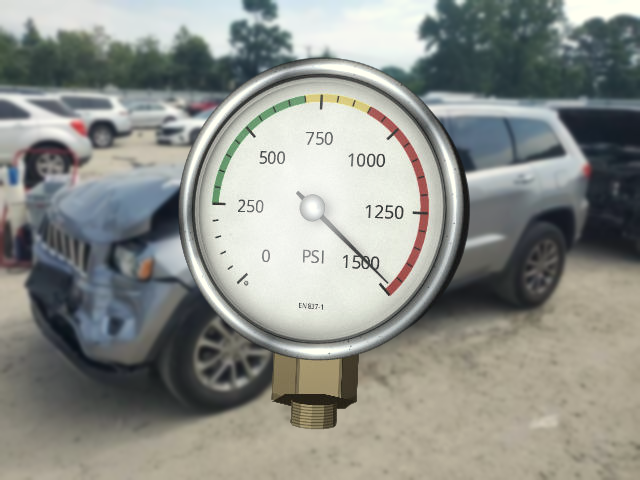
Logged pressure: {"value": 1475, "unit": "psi"}
